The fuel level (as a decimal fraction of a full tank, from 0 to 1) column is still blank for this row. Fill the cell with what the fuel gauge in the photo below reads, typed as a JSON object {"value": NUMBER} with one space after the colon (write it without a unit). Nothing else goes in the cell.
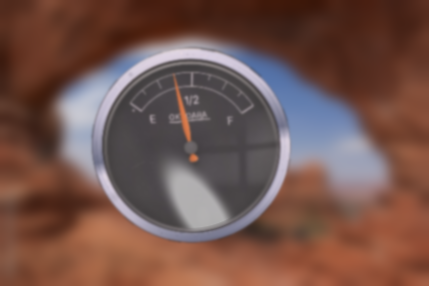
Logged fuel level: {"value": 0.375}
